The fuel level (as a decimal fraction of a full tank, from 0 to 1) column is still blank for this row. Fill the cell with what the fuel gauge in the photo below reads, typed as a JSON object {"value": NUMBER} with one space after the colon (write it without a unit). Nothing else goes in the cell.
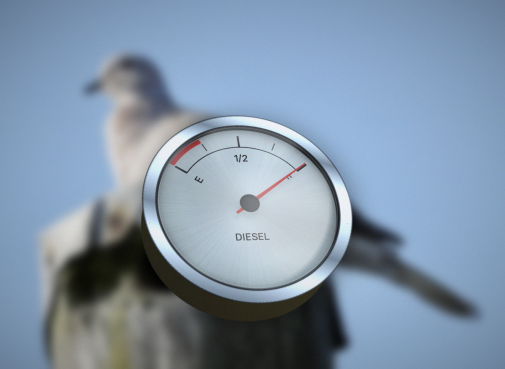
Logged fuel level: {"value": 1}
